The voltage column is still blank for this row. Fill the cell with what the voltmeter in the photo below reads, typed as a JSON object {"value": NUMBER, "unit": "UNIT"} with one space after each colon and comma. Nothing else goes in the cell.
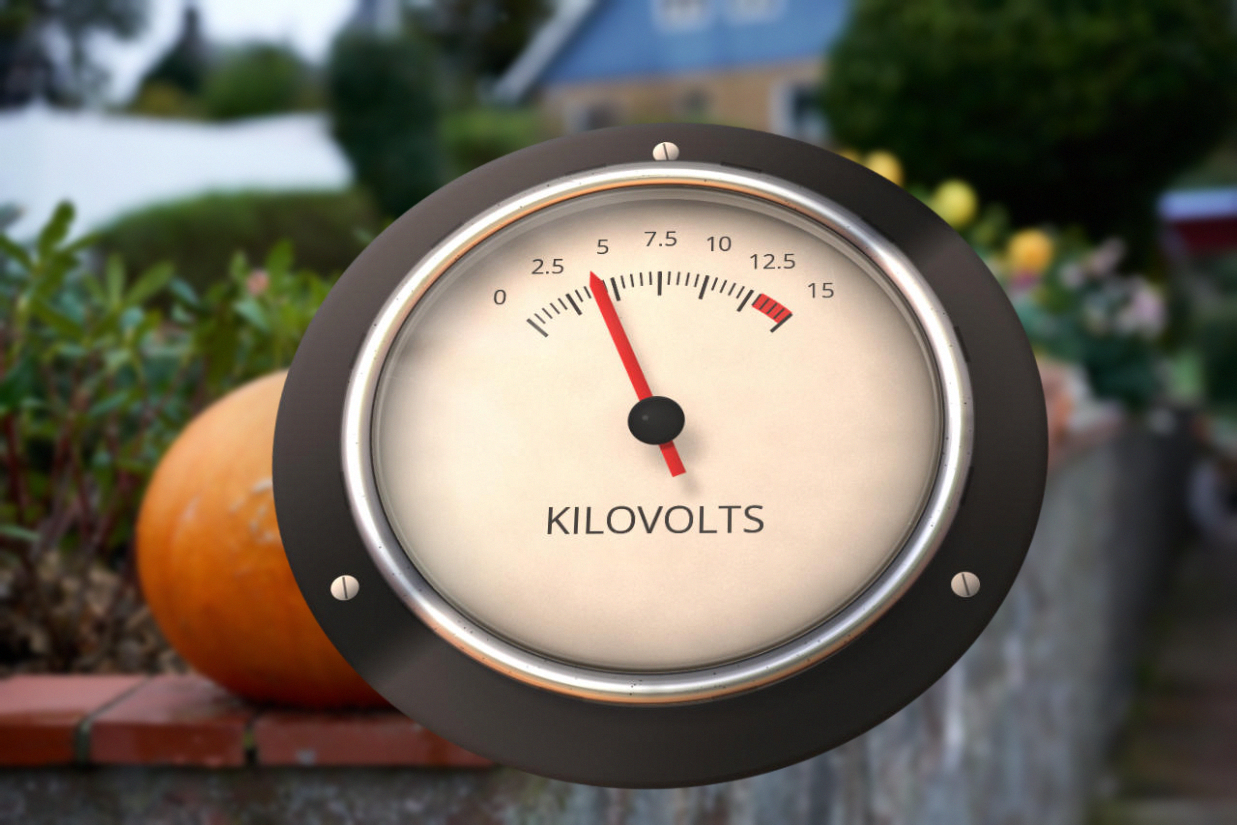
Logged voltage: {"value": 4, "unit": "kV"}
